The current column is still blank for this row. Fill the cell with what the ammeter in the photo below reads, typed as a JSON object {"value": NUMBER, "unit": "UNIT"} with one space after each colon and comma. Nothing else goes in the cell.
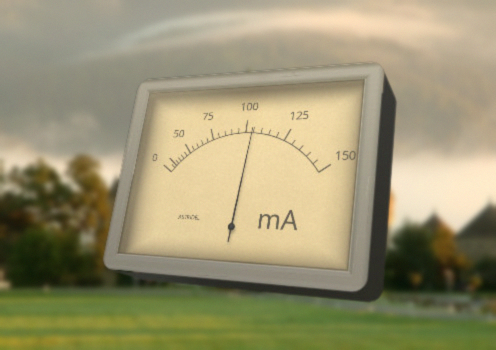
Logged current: {"value": 105, "unit": "mA"}
